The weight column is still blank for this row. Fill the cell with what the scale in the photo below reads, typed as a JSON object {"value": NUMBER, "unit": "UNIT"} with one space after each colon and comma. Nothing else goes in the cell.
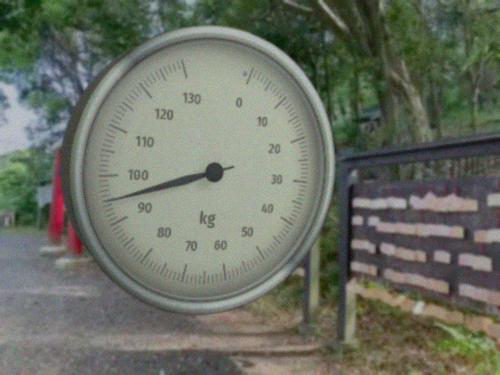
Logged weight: {"value": 95, "unit": "kg"}
